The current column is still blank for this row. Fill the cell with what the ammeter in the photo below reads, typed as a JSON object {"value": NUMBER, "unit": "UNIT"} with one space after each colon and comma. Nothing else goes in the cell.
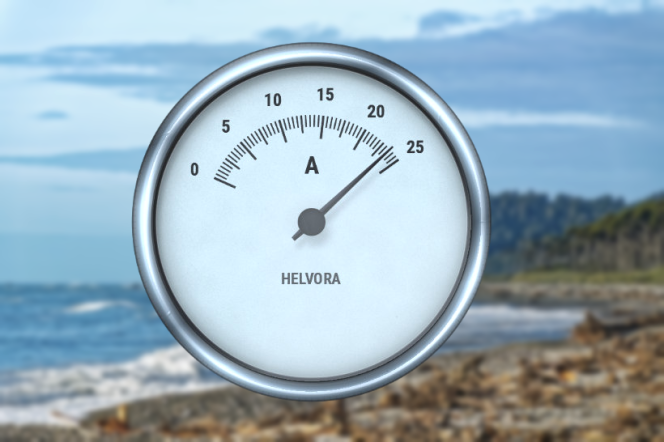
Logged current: {"value": 23.5, "unit": "A"}
